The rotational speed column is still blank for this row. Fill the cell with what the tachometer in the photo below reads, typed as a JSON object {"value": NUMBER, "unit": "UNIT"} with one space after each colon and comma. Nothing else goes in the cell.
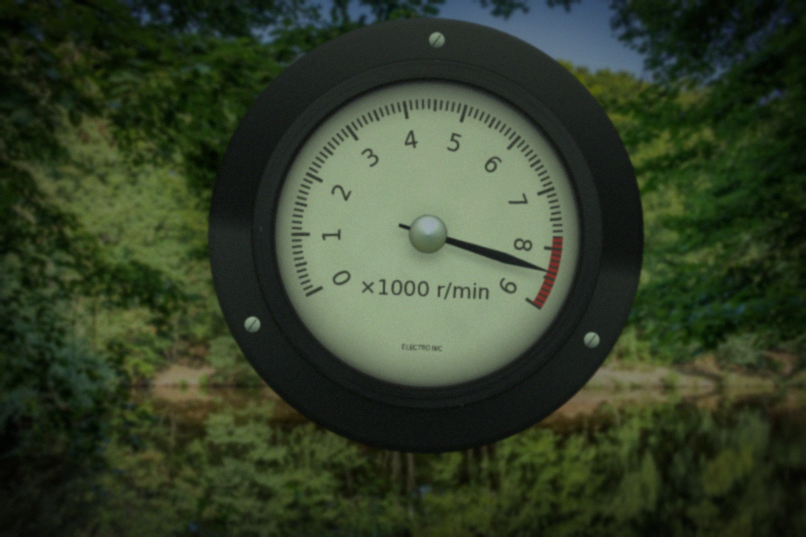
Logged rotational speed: {"value": 8400, "unit": "rpm"}
